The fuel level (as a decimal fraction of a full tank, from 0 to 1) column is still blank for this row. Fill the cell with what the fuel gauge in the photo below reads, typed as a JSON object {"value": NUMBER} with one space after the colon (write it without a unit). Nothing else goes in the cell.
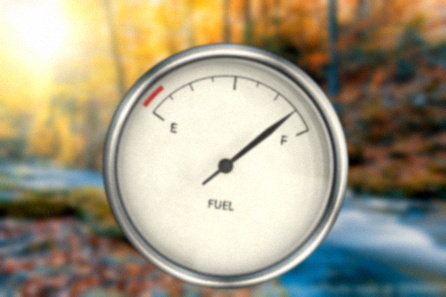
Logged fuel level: {"value": 0.875}
